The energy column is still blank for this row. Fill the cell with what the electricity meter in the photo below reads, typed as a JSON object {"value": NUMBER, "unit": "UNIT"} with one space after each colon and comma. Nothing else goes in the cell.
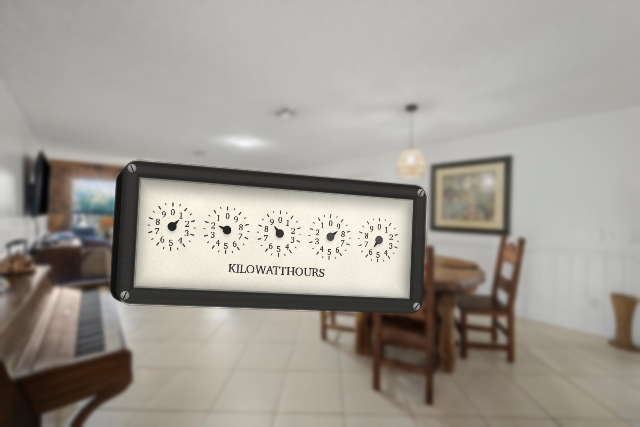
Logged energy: {"value": 11886, "unit": "kWh"}
